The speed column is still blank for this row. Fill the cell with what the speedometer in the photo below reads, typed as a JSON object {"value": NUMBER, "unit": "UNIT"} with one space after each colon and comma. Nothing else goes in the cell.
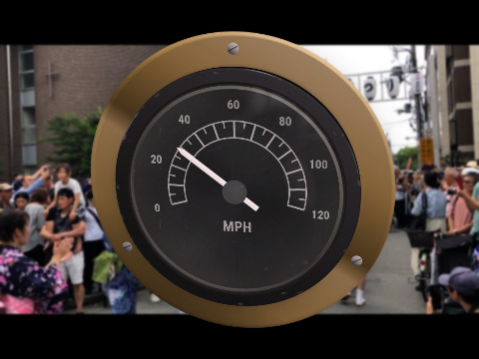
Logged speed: {"value": 30, "unit": "mph"}
